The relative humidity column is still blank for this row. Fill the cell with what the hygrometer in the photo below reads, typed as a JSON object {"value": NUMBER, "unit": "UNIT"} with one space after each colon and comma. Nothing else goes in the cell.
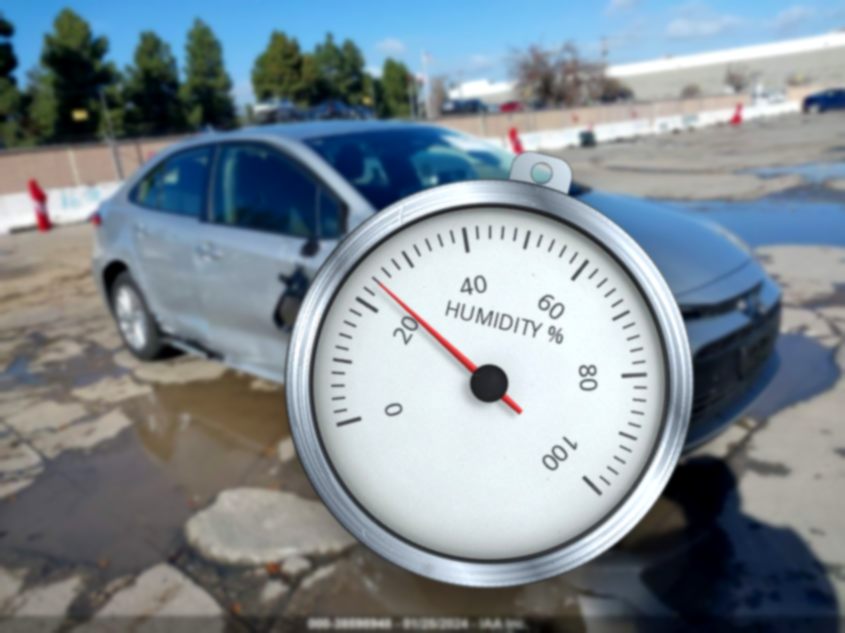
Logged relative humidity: {"value": 24, "unit": "%"}
